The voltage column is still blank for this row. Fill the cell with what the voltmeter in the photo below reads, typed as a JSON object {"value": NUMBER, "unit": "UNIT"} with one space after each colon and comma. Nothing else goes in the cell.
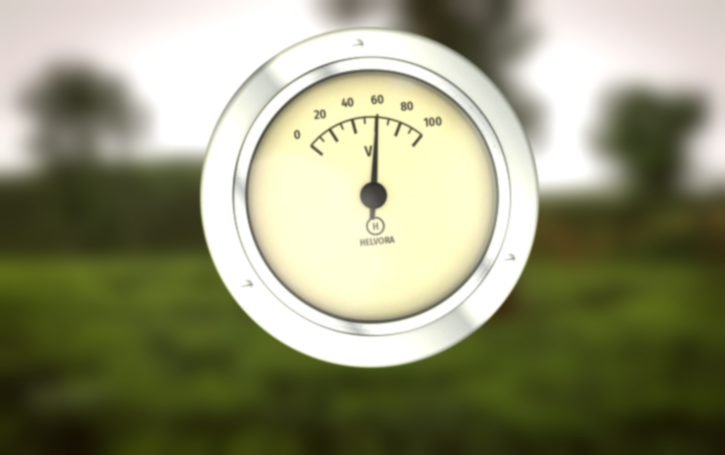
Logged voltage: {"value": 60, "unit": "V"}
